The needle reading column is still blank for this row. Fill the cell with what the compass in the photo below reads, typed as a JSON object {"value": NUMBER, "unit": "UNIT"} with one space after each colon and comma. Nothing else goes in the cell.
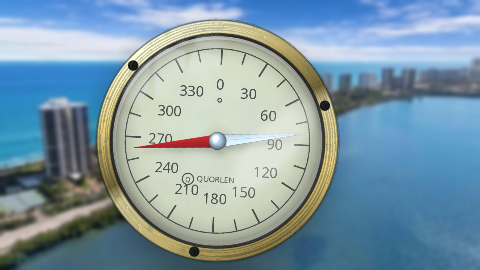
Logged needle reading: {"value": 262.5, "unit": "°"}
